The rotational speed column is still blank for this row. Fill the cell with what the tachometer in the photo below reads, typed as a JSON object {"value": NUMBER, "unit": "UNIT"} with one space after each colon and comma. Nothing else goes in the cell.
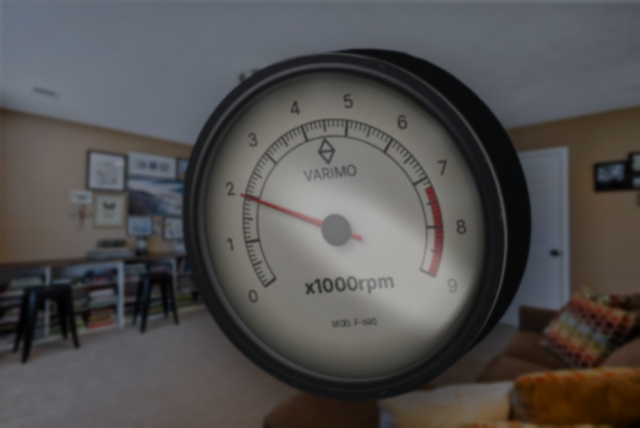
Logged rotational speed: {"value": 2000, "unit": "rpm"}
